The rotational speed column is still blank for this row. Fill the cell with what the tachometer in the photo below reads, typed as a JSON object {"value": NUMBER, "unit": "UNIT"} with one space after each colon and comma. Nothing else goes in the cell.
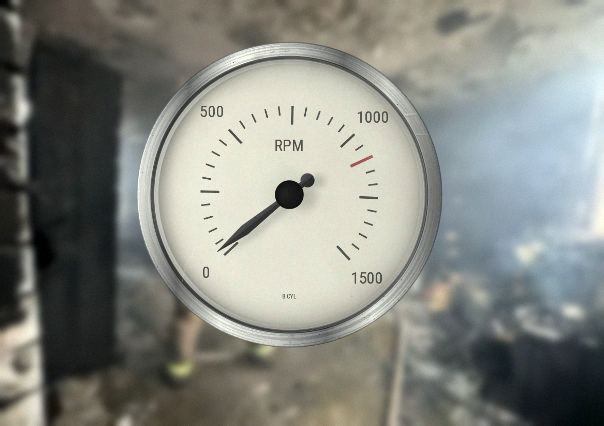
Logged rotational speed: {"value": 25, "unit": "rpm"}
